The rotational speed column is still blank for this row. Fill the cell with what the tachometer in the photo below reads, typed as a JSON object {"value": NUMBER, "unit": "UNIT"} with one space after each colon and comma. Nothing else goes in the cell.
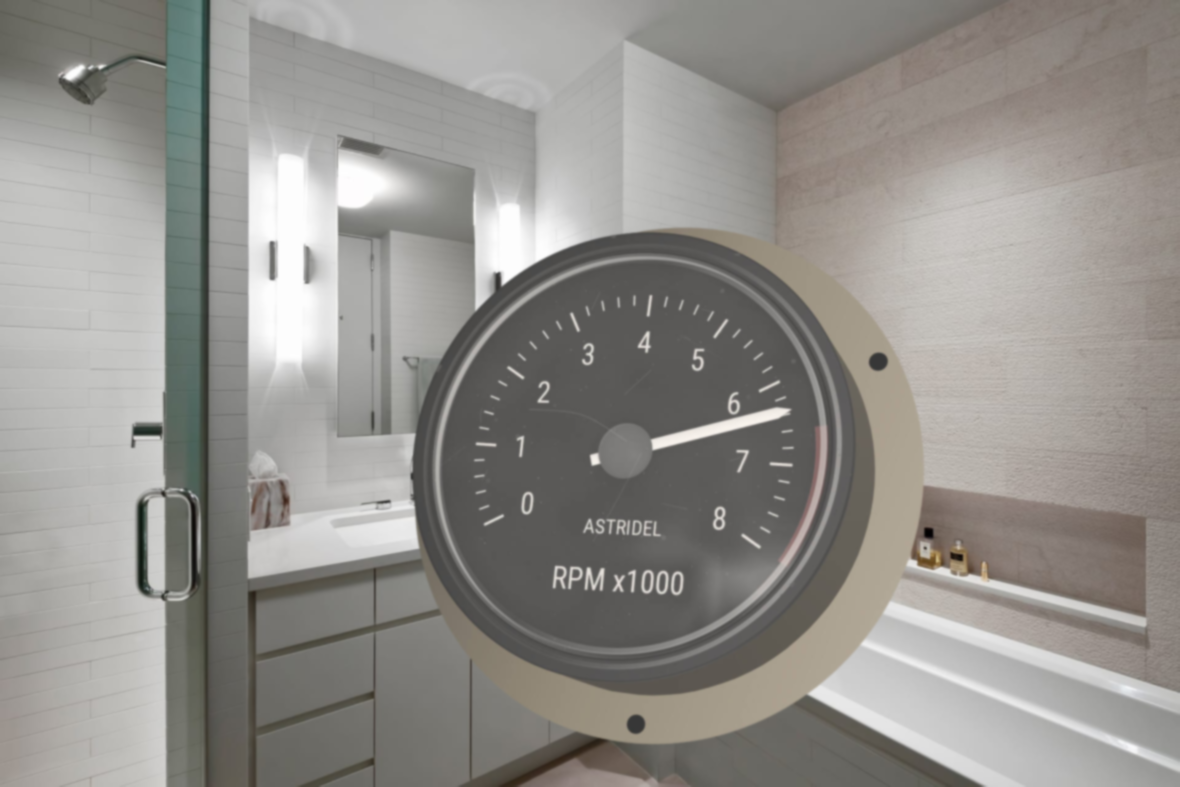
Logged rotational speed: {"value": 6400, "unit": "rpm"}
